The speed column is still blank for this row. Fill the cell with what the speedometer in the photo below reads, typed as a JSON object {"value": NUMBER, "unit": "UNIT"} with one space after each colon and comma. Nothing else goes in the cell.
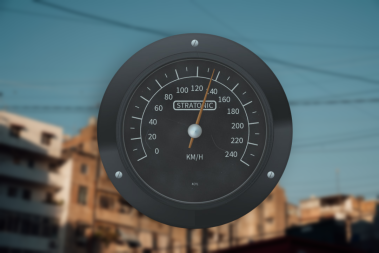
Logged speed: {"value": 135, "unit": "km/h"}
